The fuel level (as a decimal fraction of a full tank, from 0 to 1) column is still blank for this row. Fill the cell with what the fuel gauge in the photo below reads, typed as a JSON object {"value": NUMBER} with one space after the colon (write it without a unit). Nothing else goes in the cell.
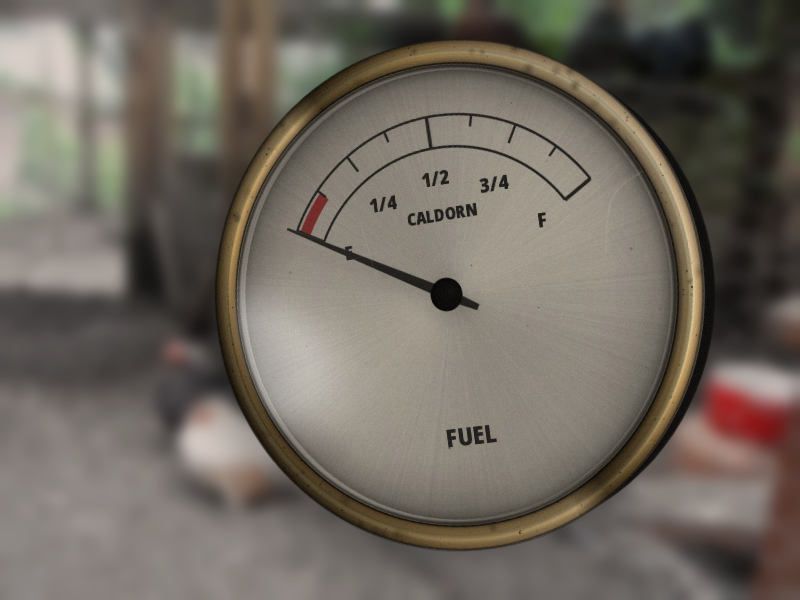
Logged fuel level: {"value": 0}
